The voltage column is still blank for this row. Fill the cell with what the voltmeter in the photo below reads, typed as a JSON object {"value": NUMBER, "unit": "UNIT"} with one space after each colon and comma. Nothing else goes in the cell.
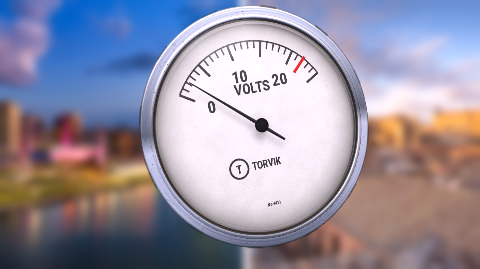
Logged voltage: {"value": 2, "unit": "V"}
